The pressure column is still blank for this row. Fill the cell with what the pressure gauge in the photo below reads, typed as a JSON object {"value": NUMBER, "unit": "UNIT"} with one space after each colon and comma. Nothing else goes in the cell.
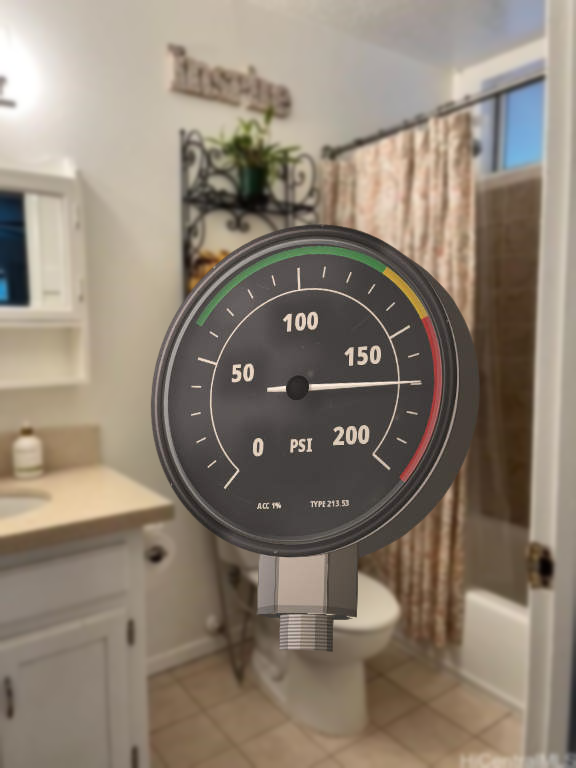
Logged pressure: {"value": 170, "unit": "psi"}
